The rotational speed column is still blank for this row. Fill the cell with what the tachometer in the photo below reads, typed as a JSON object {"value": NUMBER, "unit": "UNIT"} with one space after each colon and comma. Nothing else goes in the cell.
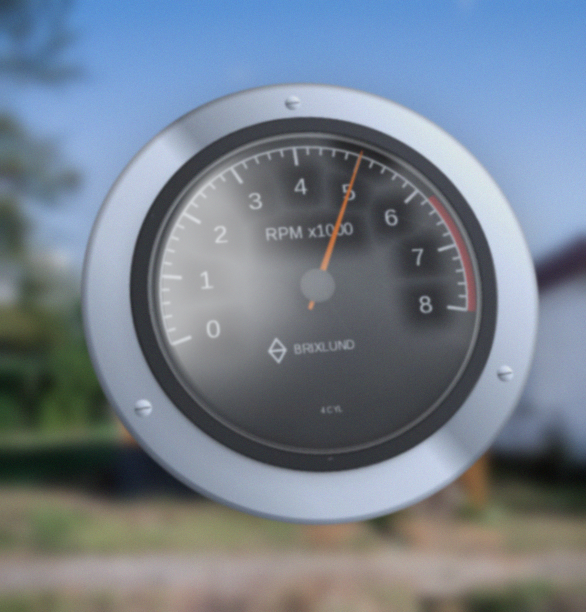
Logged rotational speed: {"value": 5000, "unit": "rpm"}
